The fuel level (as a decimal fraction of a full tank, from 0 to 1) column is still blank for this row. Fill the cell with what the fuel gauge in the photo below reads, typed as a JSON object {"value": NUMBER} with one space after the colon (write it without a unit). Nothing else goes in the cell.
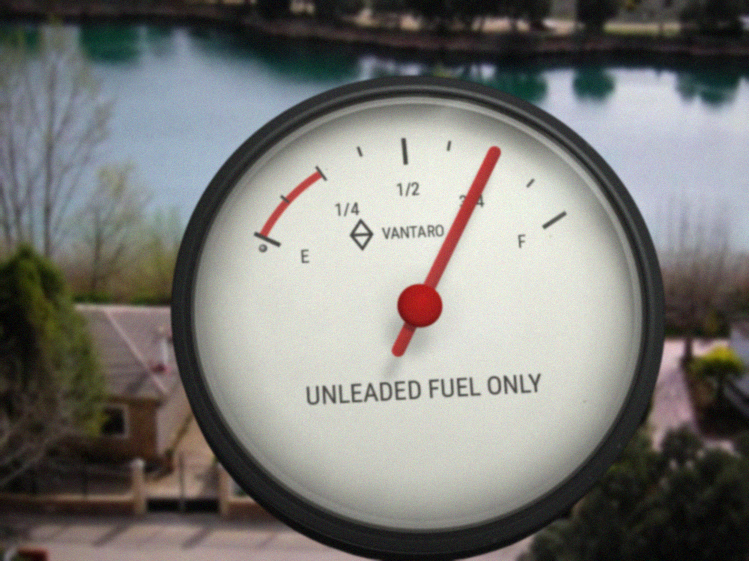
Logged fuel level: {"value": 0.75}
